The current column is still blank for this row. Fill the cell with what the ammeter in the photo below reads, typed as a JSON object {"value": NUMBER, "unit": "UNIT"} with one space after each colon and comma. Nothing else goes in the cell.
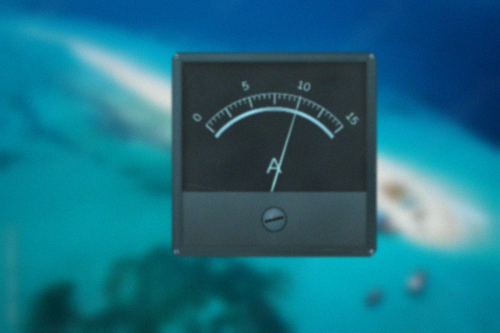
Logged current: {"value": 10, "unit": "A"}
